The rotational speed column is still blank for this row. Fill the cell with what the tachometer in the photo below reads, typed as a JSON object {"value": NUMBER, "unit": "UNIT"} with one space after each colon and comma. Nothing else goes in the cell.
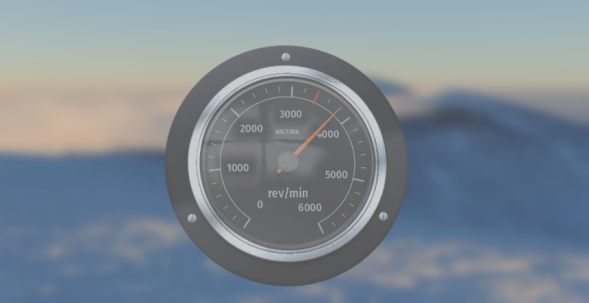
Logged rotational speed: {"value": 3800, "unit": "rpm"}
